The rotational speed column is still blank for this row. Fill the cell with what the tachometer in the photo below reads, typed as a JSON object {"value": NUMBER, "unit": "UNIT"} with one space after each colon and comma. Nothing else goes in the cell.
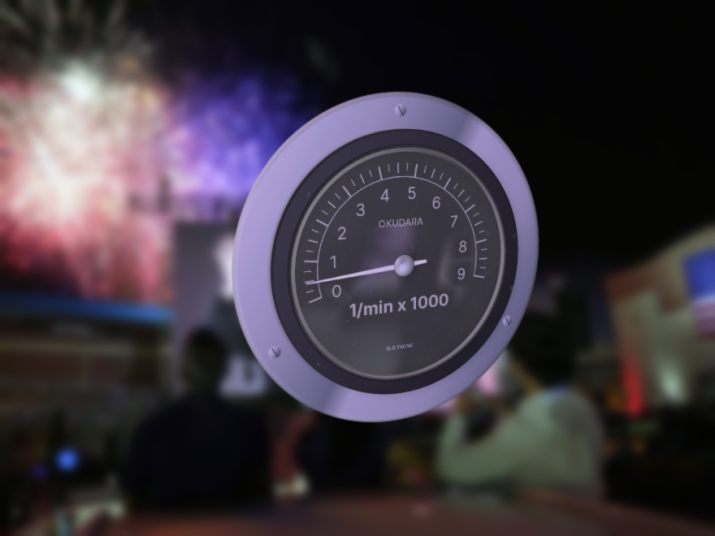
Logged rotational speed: {"value": 500, "unit": "rpm"}
